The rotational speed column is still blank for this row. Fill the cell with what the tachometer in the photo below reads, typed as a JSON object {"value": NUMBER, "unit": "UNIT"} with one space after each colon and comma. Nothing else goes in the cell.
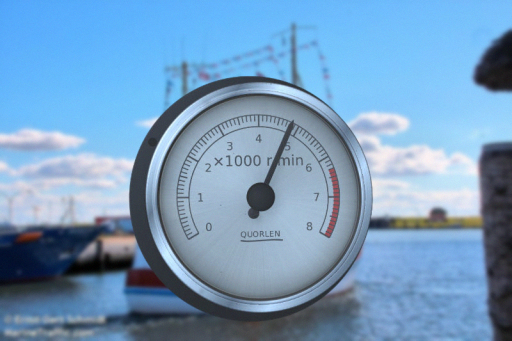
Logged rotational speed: {"value": 4800, "unit": "rpm"}
